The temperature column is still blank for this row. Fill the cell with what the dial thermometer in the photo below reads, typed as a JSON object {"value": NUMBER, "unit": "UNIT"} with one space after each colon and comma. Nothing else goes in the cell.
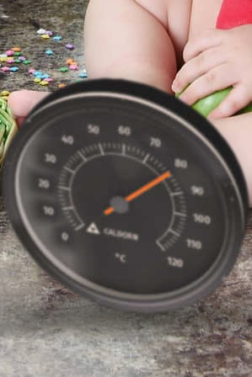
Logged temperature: {"value": 80, "unit": "°C"}
